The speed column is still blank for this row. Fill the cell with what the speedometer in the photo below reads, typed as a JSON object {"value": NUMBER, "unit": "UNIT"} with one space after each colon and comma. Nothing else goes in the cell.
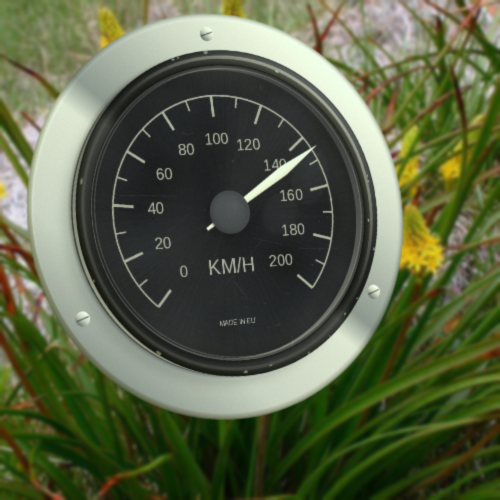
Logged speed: {"value": 145, "unit": "km/h"}
